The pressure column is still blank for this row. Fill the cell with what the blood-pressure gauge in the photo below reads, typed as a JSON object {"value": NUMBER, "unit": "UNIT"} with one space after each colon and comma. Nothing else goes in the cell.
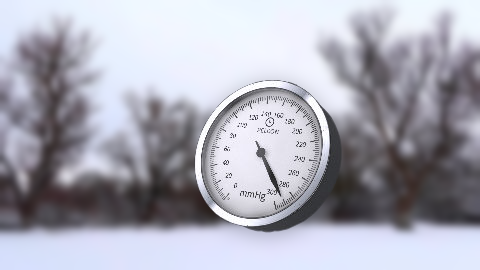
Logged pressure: {"value": 290, "unit": "mmHg"}
